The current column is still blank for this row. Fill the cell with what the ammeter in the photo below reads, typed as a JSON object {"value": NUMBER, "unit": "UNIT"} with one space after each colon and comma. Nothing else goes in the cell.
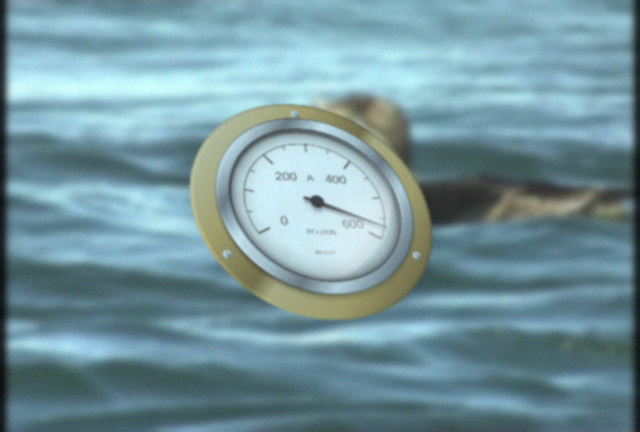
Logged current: {"value": 575, "unit": "A"}
